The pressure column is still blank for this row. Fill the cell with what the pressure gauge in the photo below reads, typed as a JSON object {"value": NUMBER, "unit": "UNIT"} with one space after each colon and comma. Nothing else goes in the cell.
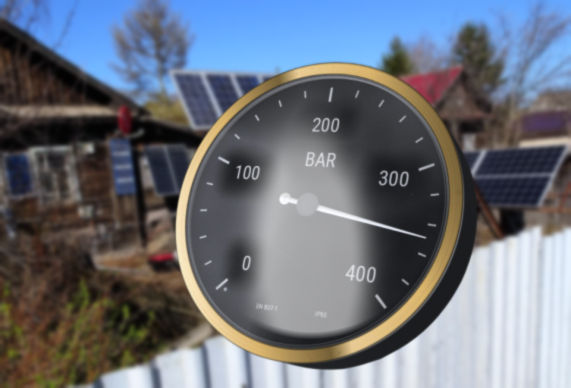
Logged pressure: {"value": 350, "unit": "bar"}
